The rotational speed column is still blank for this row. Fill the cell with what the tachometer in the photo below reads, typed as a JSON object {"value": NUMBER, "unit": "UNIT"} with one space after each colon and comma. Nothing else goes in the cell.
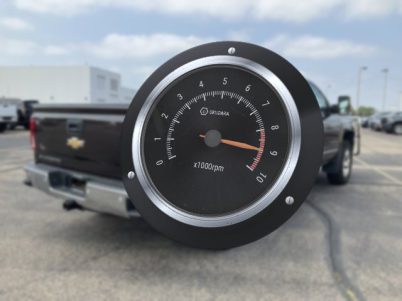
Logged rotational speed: {"value": 9000, "unit": "rpm"}
